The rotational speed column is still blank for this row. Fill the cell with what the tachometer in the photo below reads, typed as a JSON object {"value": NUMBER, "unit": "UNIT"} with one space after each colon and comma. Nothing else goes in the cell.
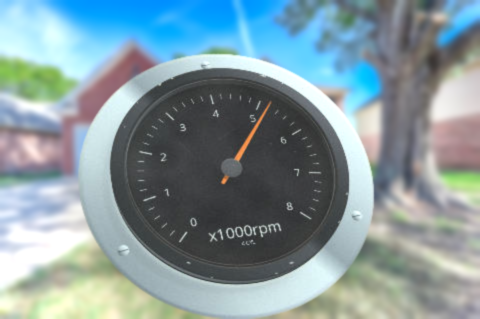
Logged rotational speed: {"value": 5200, "unit": "rpm"}
